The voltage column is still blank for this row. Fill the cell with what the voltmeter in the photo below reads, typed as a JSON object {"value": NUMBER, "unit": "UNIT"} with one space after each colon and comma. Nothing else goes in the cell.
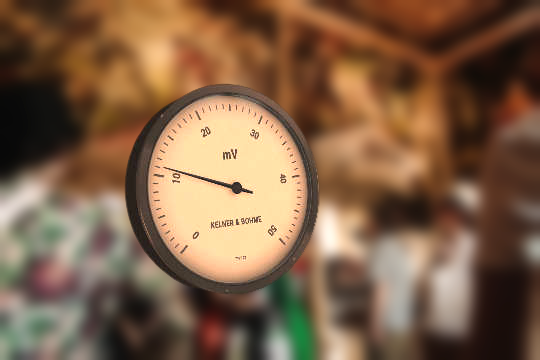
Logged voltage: {"value": 11, "unit": "mV"}
